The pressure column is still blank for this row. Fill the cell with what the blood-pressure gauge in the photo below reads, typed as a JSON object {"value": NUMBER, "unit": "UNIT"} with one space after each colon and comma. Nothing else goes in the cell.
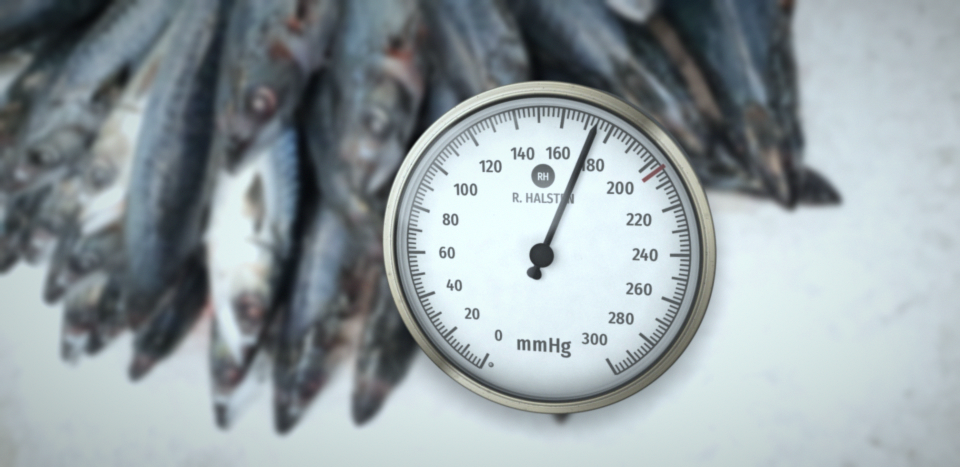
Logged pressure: {"value": 174, "unit": "mmHg"}
